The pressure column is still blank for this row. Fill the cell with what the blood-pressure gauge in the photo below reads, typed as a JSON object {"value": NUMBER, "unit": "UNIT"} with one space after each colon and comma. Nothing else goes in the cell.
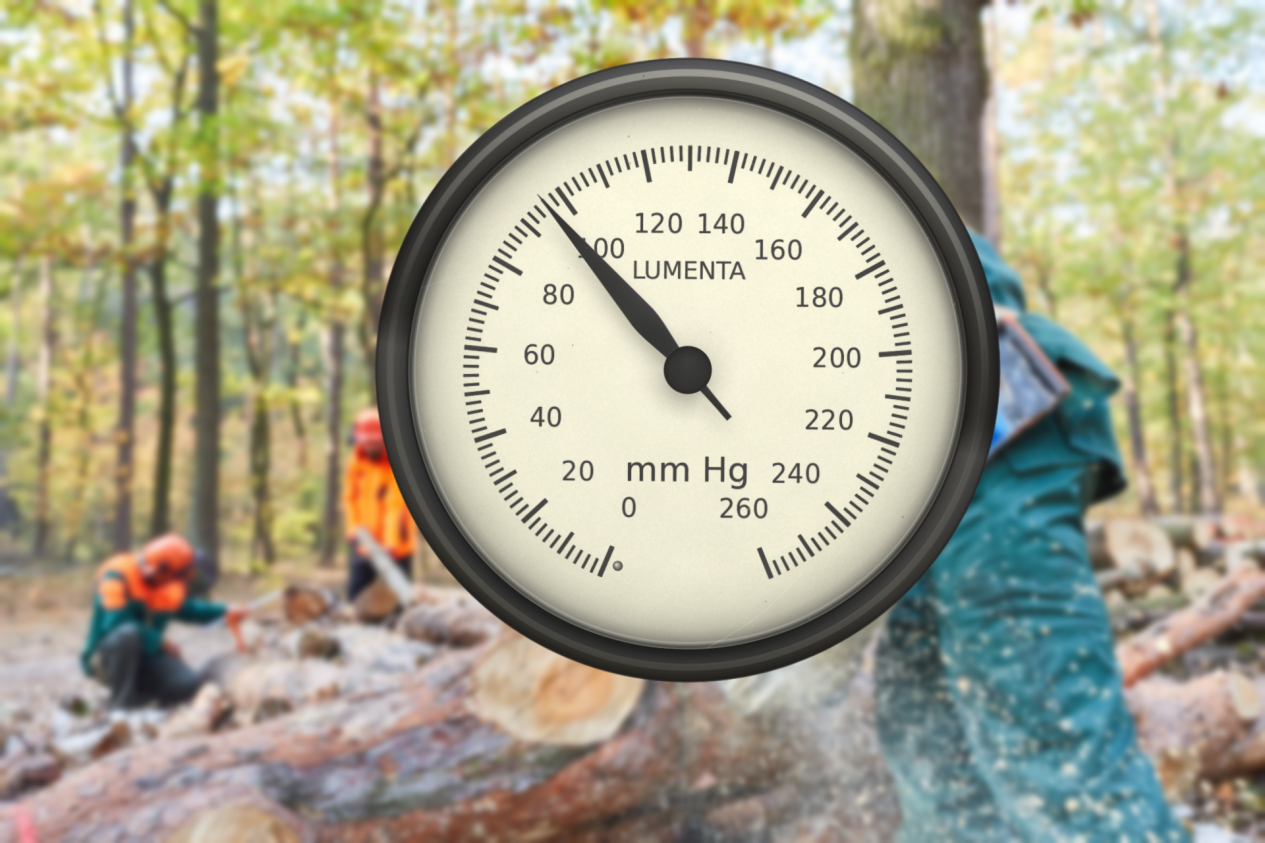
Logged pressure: {"value": 96, "unit": "mmHg"}
